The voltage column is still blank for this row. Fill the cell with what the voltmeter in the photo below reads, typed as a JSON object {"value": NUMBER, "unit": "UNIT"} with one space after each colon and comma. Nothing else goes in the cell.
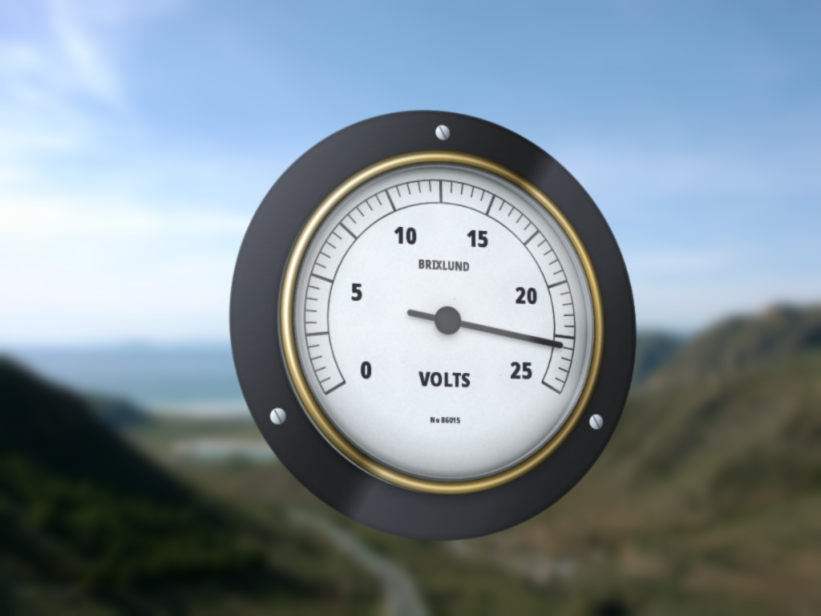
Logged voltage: {"value": 23, "unit": "V"}
